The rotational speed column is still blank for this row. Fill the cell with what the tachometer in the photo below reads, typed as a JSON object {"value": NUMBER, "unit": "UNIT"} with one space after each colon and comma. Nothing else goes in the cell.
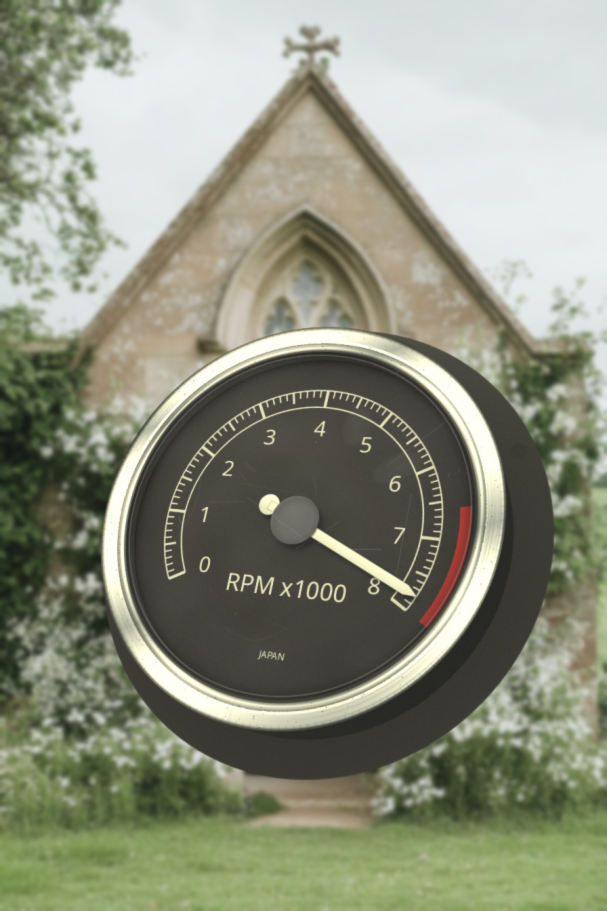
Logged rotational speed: {"value": 7800, "unit": "rpm"}
